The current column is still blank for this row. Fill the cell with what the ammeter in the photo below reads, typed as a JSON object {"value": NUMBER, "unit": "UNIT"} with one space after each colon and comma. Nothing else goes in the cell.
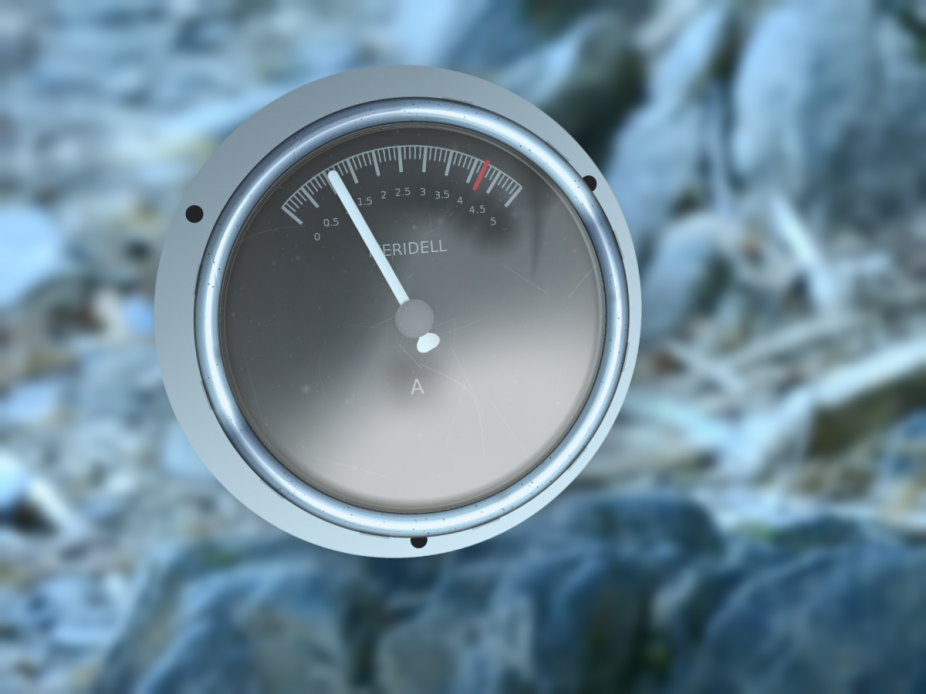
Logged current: {"value": 1.1, "unit": "A"}
